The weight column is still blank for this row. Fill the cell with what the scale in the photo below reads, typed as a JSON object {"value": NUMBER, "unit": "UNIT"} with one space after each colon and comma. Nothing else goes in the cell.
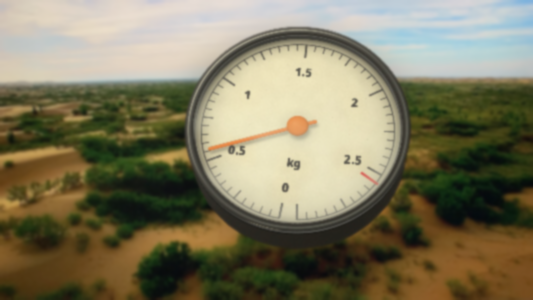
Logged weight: {"value": 0.55, "unit": "kg"}
